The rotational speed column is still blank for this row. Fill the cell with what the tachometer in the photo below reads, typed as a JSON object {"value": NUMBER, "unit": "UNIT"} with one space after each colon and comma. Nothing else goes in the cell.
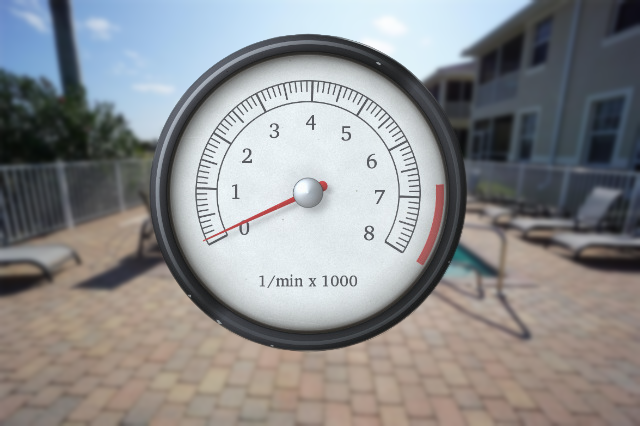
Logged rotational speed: {"value": 100, "unit": "rpm"}
